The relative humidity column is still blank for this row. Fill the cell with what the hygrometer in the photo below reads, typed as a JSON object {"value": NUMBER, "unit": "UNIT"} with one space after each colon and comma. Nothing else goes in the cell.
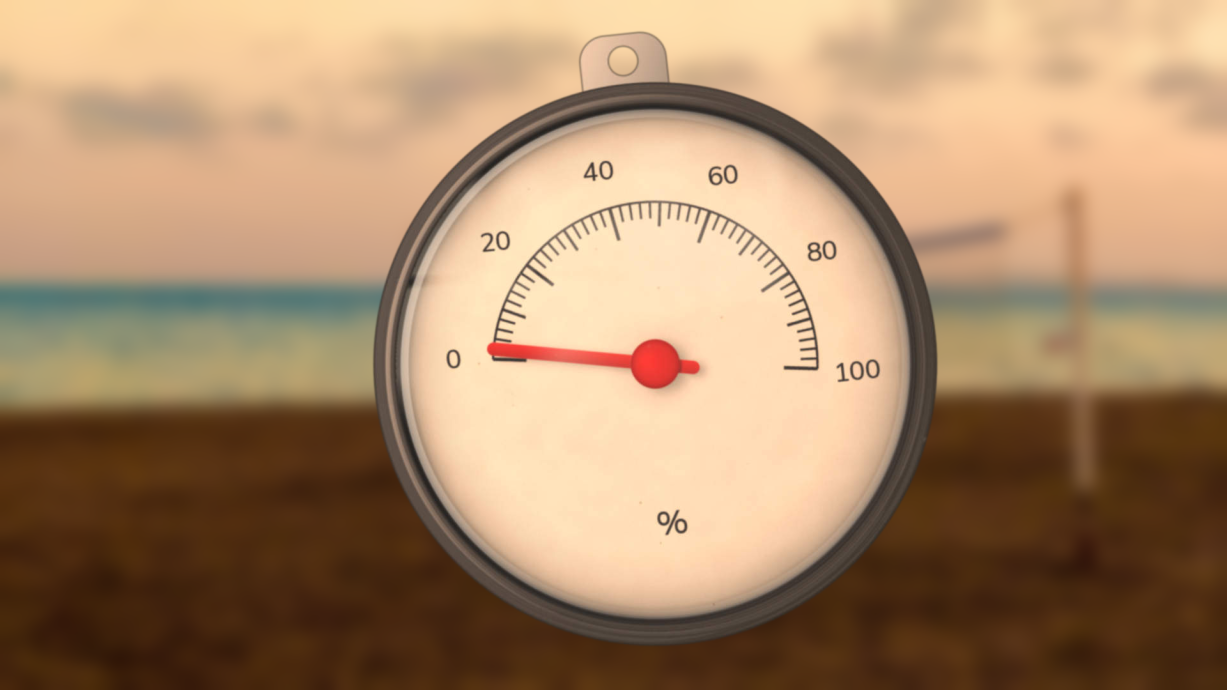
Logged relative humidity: {"value": 2, "unit": "%"}
